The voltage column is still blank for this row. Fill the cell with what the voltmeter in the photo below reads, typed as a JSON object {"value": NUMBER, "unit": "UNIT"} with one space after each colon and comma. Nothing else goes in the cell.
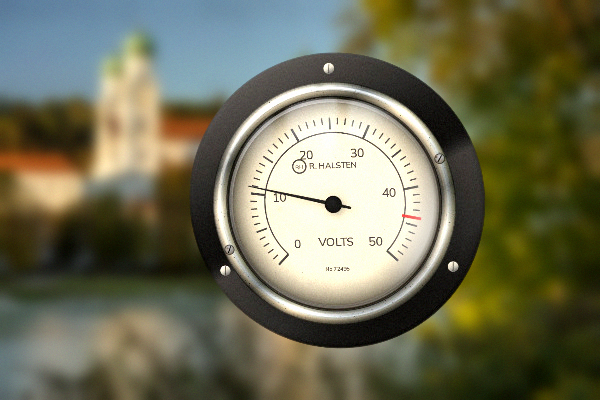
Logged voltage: {"value": 11, "unit": "V"}
